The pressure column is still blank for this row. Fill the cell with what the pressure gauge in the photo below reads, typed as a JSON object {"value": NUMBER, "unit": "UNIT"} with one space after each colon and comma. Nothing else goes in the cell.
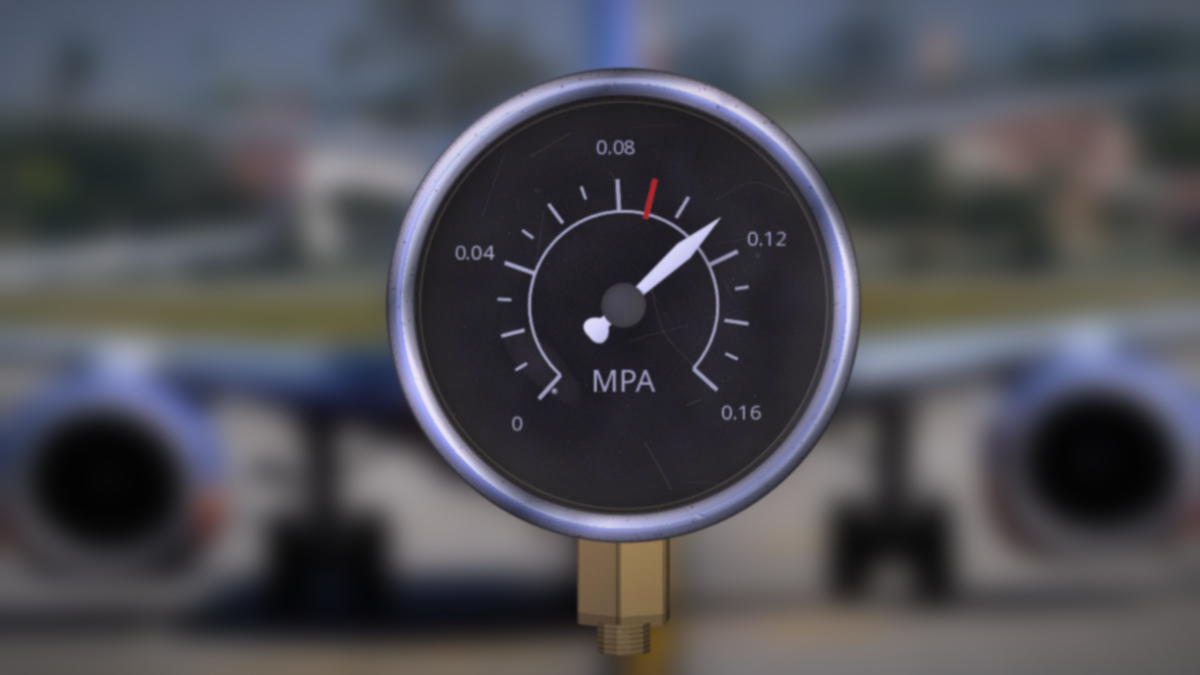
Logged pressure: {"value": 0.11, "unit": "MPa"}
